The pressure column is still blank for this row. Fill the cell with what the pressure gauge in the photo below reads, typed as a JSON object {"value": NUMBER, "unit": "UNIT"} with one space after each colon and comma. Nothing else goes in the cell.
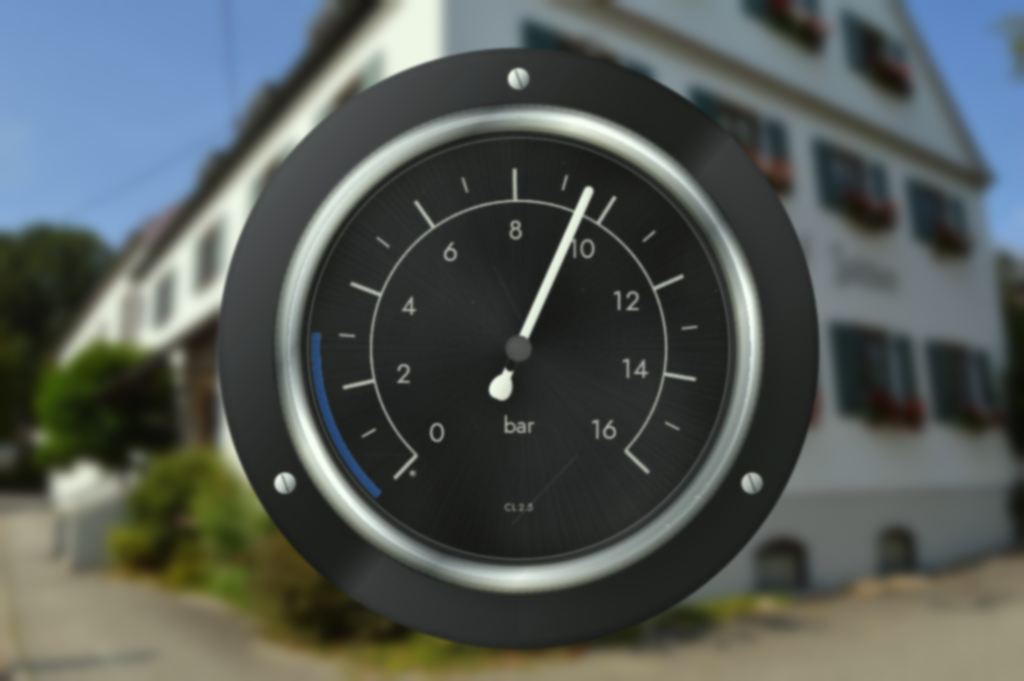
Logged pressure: {"value": 9.5, "unit": "bar"}
